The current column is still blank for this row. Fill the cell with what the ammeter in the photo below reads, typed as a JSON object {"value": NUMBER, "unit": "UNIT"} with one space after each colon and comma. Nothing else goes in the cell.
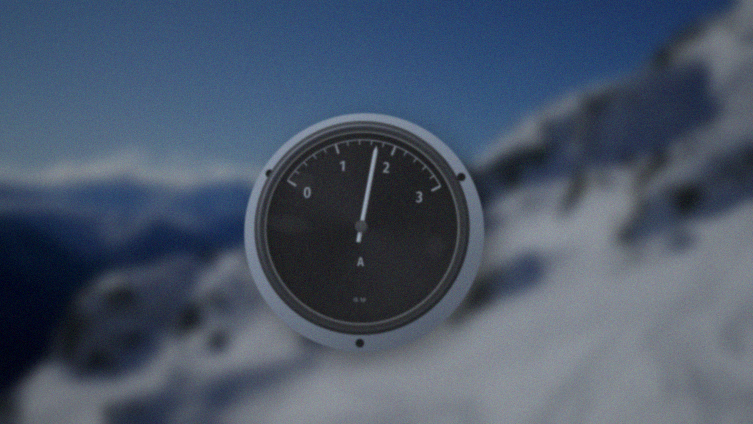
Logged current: {"value": 1.7, "unit": "A"}
